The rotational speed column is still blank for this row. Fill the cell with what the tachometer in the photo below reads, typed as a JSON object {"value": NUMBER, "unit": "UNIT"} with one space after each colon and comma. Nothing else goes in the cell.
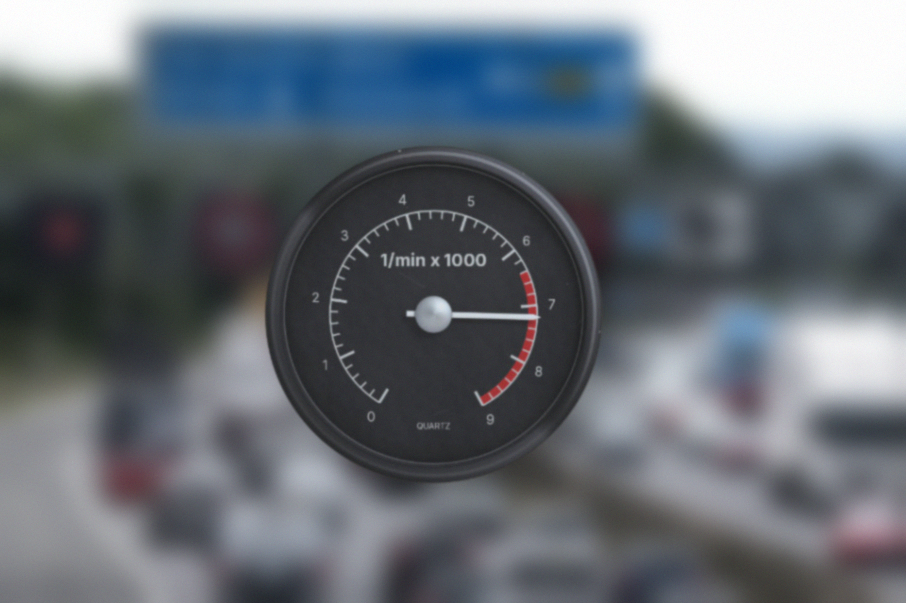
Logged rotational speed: {"value": 7200, "unit": "rpm"}
